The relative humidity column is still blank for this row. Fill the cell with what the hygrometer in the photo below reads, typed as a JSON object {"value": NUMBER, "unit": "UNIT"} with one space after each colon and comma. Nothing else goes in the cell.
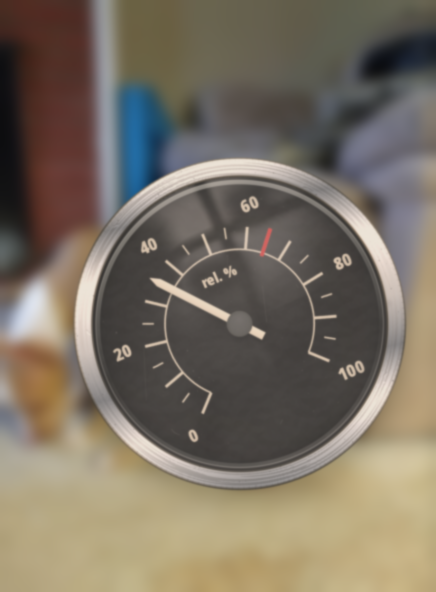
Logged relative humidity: {"value": 35, "unit": "%"}
